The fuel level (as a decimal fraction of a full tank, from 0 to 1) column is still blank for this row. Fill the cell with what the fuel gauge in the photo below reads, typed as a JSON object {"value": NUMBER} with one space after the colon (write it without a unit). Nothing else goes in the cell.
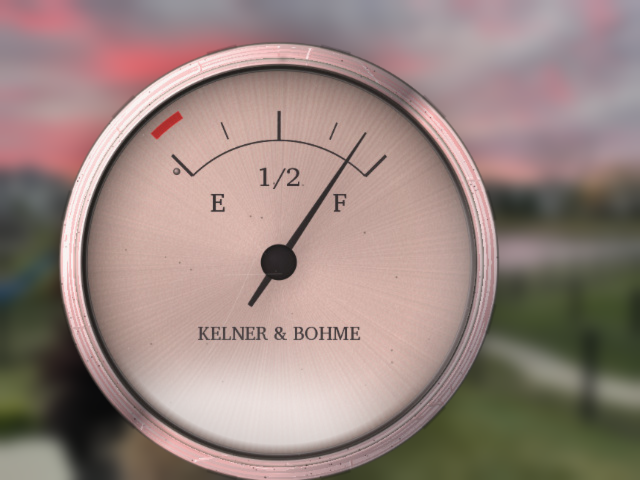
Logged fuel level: {"value": 0.875}
